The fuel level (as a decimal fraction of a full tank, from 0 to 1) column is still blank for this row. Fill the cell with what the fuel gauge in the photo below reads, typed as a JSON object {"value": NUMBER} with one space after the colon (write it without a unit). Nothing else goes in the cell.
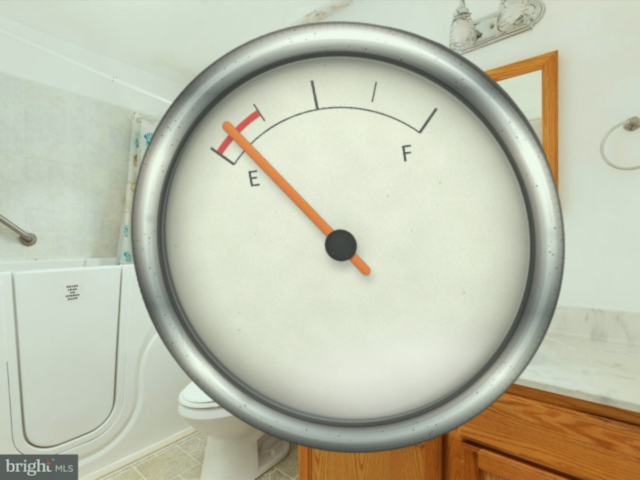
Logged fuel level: {"value": 0.125}
